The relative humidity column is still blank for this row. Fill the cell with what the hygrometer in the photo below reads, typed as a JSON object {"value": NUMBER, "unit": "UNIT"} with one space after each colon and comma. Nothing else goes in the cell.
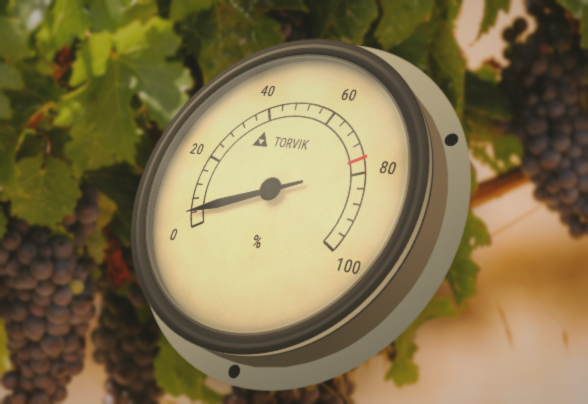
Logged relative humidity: {"value": 4, "unit": "%"}
